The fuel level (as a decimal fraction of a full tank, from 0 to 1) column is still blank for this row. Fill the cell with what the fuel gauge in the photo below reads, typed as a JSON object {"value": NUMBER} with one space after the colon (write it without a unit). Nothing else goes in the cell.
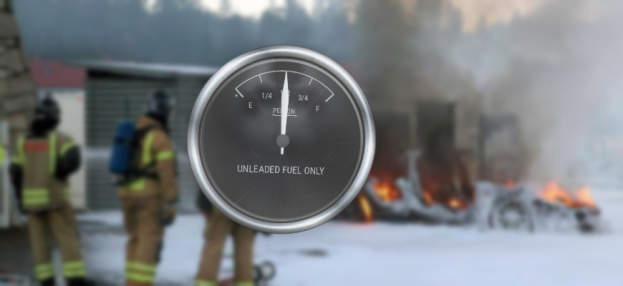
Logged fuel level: {"value": 0.5}
